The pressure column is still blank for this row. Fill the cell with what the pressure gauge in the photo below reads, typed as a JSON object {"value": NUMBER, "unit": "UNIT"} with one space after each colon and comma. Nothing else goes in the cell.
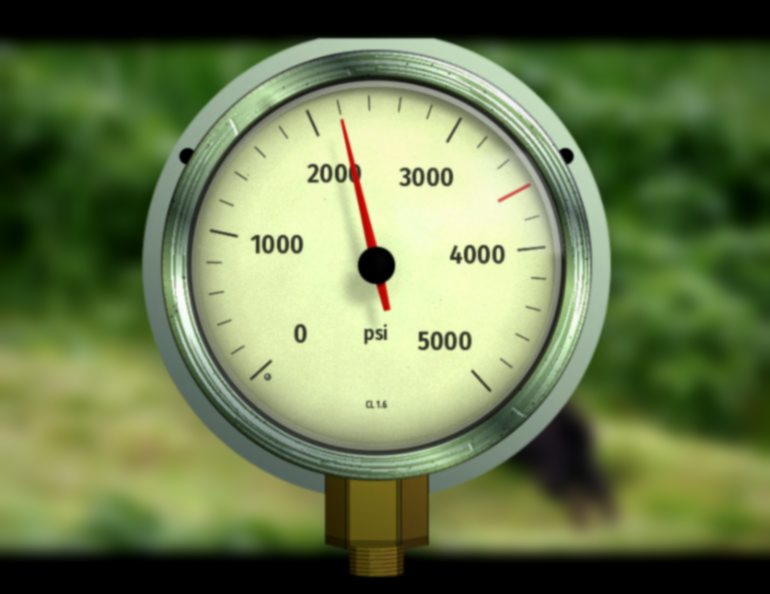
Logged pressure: {"value": 2200, "unit": "psi"}
